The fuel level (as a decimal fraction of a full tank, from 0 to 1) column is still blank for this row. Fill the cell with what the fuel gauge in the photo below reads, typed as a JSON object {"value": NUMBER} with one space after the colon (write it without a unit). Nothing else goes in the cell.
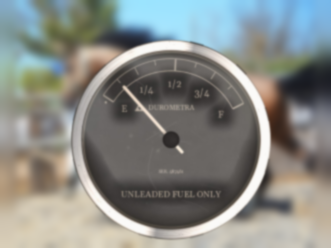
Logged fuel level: {"value": 0.125}
